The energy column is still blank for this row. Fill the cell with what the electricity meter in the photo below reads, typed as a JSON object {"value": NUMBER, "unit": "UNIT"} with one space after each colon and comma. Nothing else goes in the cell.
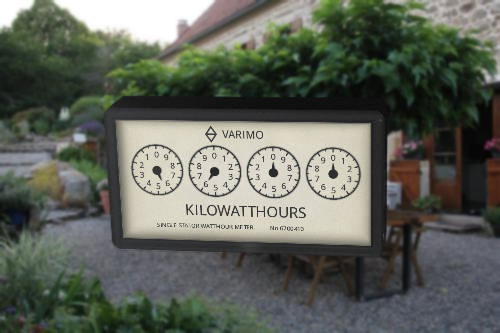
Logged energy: {"value": 5600, "unit": "kWh"}
